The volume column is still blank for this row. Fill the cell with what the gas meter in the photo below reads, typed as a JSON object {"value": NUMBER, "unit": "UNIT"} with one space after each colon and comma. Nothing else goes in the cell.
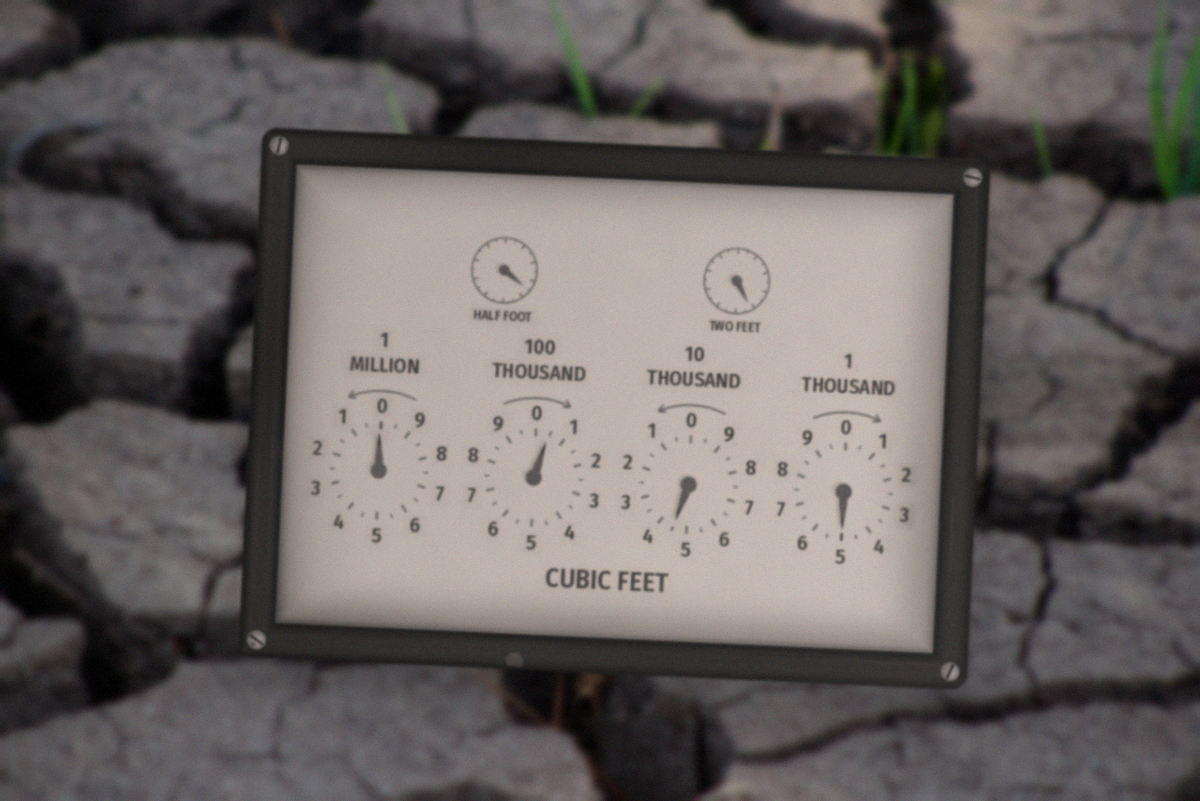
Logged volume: {"value": 4500, "unit": "ft³"}
